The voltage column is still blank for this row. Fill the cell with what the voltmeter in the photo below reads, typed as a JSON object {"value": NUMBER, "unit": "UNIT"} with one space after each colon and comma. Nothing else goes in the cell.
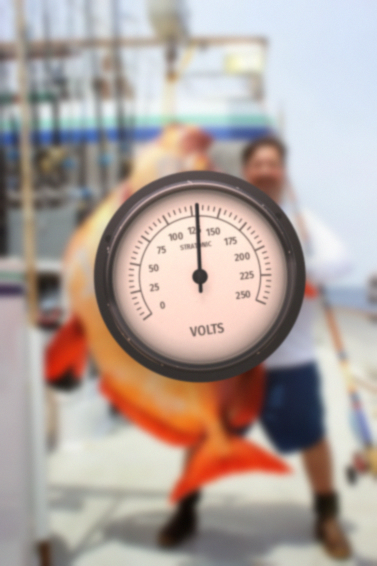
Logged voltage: {"value": 130, "unit": "V"}
